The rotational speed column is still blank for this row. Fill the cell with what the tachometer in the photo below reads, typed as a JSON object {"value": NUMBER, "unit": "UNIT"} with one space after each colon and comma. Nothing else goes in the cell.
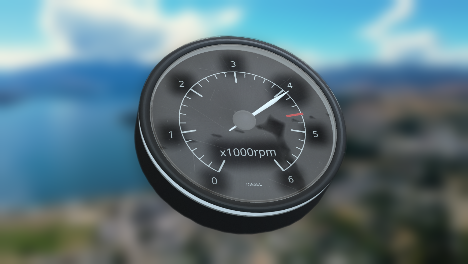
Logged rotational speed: {"value": 4100, "unit": "rpm"}
